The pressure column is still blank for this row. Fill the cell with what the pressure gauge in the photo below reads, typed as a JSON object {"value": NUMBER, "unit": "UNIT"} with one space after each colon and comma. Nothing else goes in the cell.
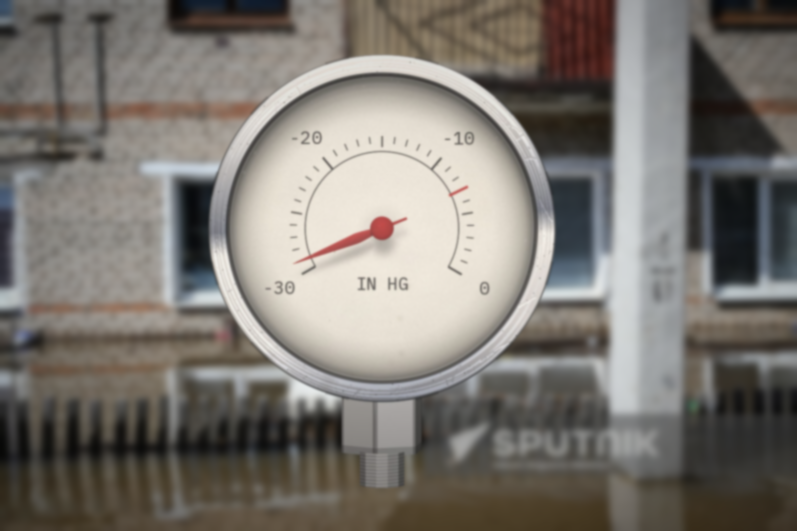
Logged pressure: {"value": -29, "unit": "inHg"}
